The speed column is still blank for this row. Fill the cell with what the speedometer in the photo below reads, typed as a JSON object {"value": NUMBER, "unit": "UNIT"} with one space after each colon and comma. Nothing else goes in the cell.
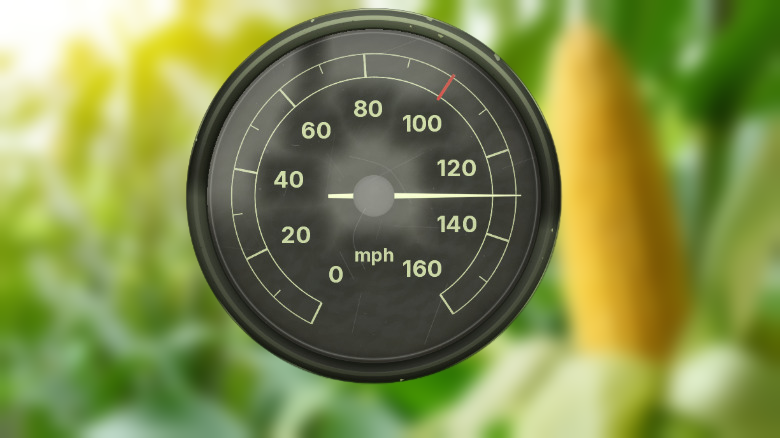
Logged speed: {"value": 130, "unit": "mph"}
